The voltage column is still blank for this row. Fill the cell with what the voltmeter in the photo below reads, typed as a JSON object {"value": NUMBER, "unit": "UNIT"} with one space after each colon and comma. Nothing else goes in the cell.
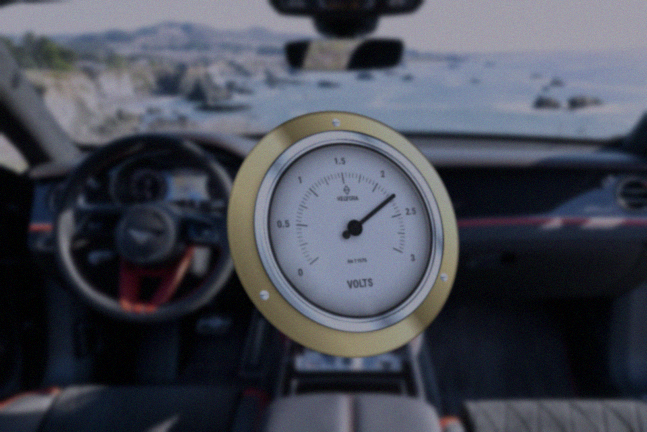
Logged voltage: {"value": 2.25, "unit": "V"}
